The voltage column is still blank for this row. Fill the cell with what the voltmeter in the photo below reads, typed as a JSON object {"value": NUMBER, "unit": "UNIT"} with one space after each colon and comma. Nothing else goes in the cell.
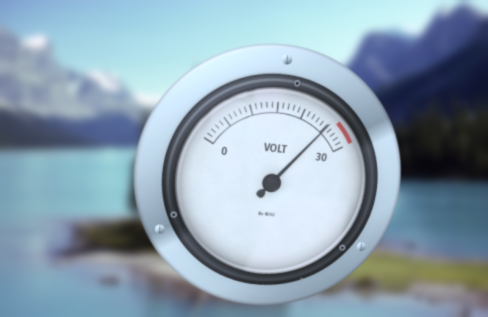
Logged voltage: {"value": 25, "unit": "V"}
